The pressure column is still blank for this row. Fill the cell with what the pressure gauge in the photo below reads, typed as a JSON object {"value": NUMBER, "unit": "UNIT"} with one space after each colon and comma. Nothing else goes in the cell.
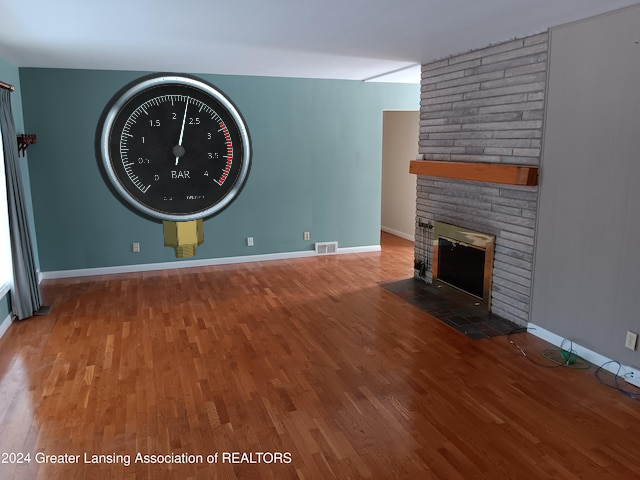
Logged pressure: {"value": 2.25, "unit": "bar"}
